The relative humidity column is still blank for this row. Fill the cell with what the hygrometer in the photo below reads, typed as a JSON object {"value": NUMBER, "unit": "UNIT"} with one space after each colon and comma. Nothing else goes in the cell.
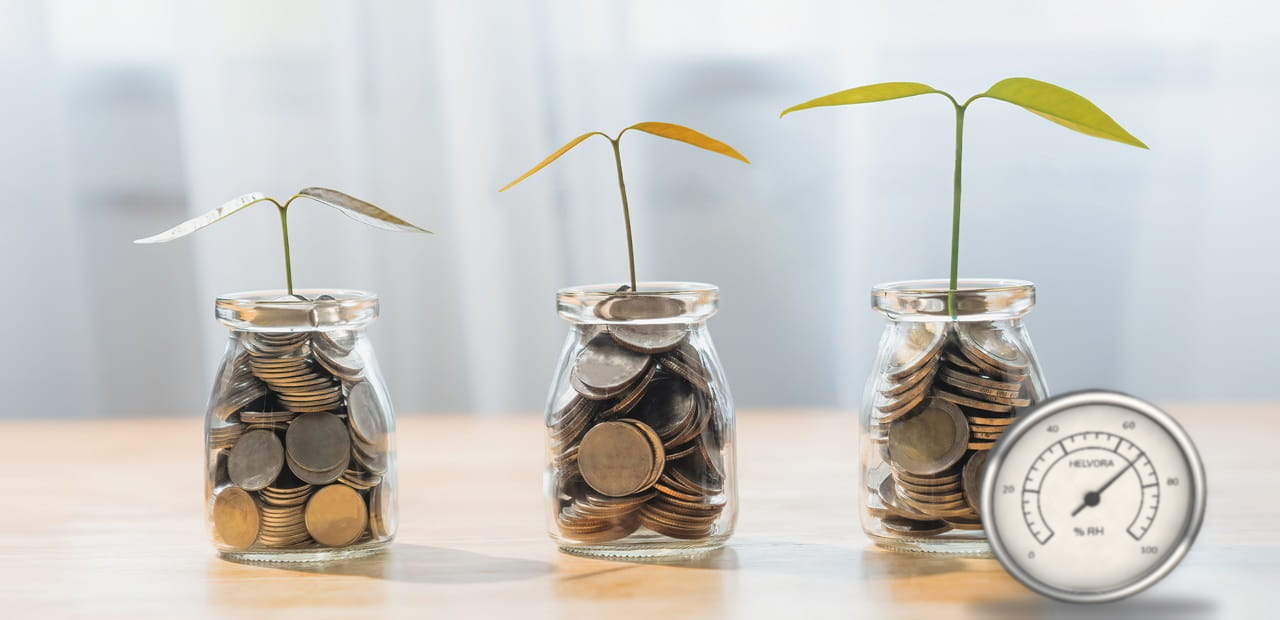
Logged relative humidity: {"value": 68, "unit": "%"}
